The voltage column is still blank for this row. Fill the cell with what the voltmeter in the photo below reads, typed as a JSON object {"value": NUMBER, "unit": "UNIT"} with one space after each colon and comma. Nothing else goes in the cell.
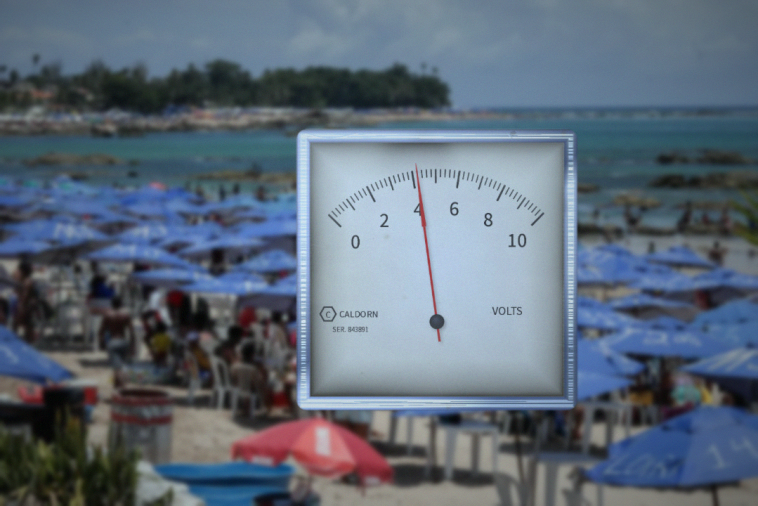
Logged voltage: {"value": 4.2, "unit": "V"}
